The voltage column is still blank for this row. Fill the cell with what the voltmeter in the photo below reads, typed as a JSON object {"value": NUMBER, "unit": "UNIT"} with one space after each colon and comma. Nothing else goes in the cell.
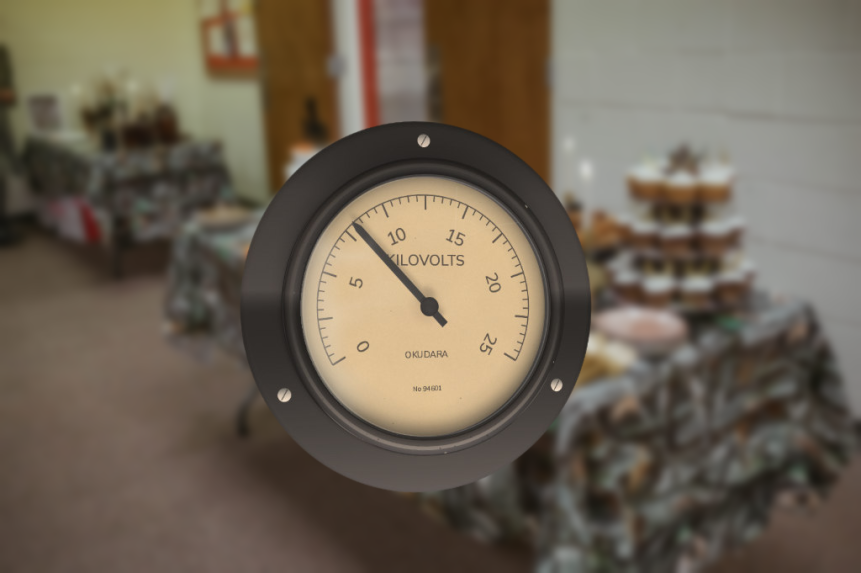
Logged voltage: {"value": 8, "unit": "kV"}
